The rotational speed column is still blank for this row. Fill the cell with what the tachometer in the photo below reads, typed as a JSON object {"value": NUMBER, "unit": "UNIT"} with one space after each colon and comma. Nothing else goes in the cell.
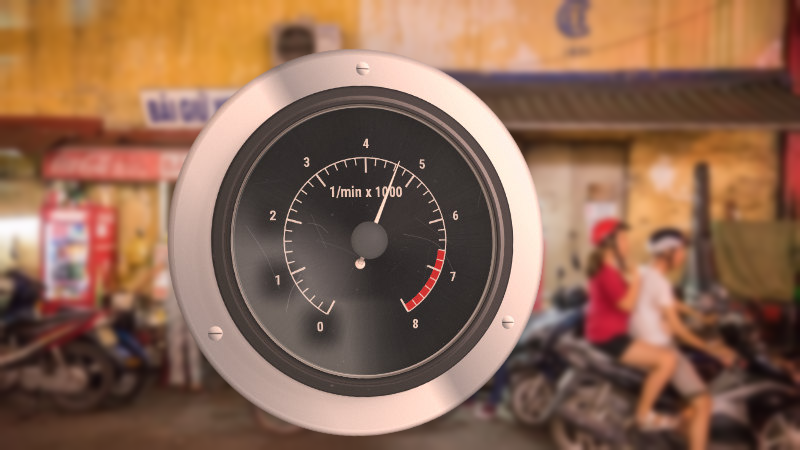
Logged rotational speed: {"value": 4600, "unit": "rpm"}
